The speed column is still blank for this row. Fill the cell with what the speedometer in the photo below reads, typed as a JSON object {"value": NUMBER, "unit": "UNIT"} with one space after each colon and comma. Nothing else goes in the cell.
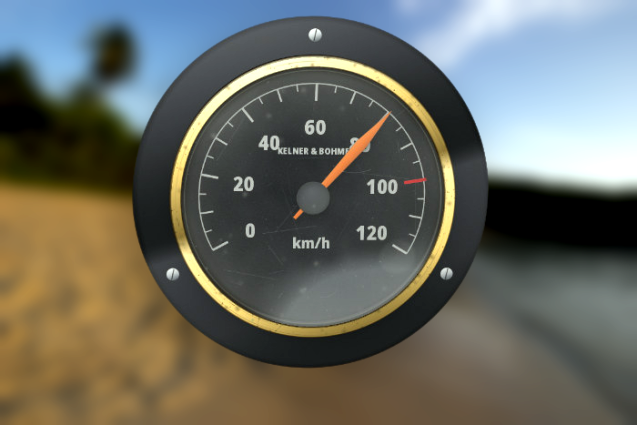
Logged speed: {"value": 80, "unit": "km/h"}
